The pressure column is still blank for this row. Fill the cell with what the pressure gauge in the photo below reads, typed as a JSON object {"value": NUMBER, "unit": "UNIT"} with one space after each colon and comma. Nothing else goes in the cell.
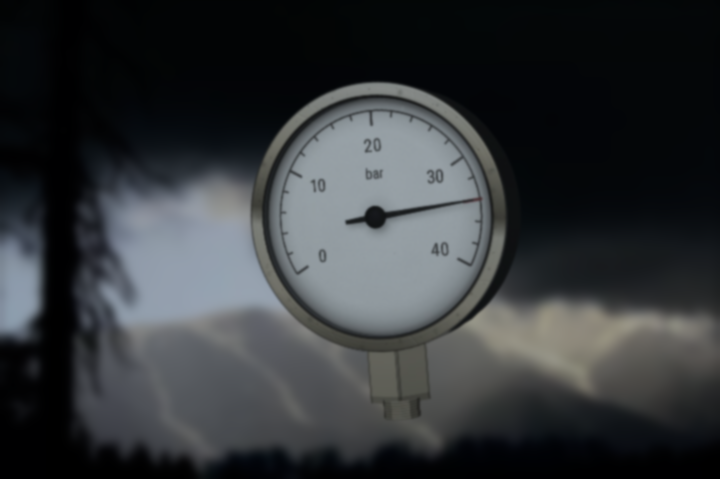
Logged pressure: {"value": 34, "unit": "bar"}
